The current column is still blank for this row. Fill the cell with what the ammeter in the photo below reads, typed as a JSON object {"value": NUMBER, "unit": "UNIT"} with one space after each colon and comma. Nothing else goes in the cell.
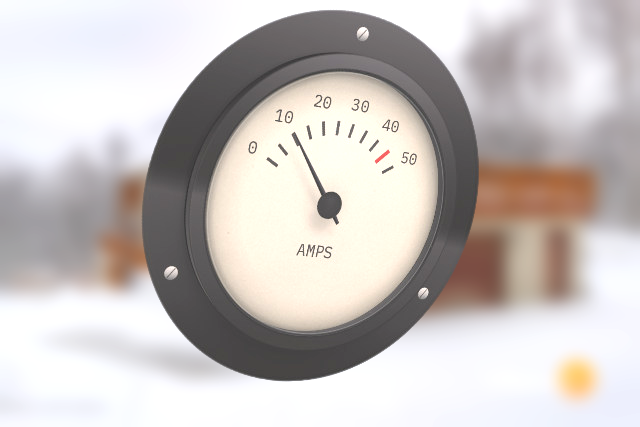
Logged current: {"value": 10, "unit": "A"}
